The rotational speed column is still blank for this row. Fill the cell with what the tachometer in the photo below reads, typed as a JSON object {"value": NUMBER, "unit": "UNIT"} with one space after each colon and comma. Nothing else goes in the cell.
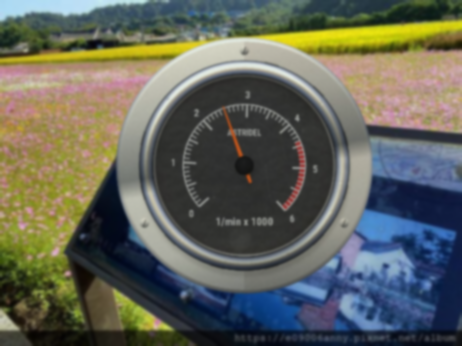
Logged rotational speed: {"value": 2500, "unit": "rpm"}
